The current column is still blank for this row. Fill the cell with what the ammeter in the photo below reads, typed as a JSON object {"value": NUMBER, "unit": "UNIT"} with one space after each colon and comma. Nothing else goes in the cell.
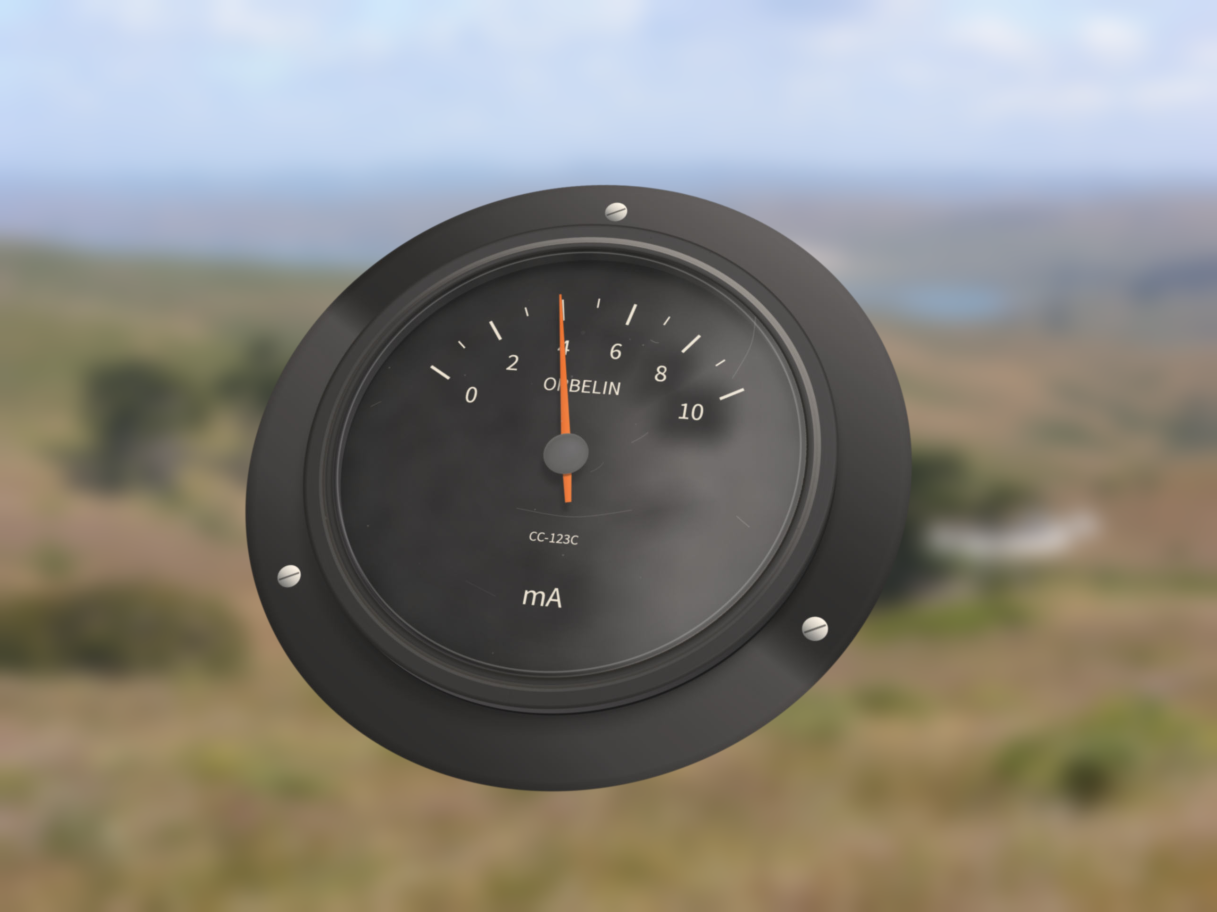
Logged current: {"value": 4, "unit": "mA"}
